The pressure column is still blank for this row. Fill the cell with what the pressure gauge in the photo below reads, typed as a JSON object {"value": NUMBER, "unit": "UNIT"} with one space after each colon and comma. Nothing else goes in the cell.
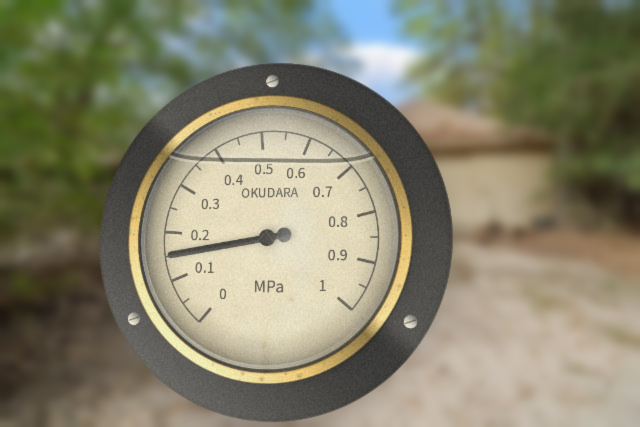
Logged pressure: {"value": 0.15, "unit": "MPa"}
